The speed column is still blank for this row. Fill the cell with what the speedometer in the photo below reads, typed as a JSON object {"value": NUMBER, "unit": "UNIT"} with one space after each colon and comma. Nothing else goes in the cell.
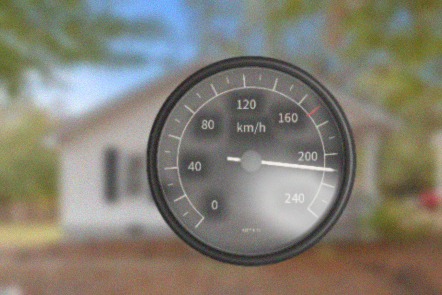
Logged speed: {"value": 210, "unit": "km/h"}
